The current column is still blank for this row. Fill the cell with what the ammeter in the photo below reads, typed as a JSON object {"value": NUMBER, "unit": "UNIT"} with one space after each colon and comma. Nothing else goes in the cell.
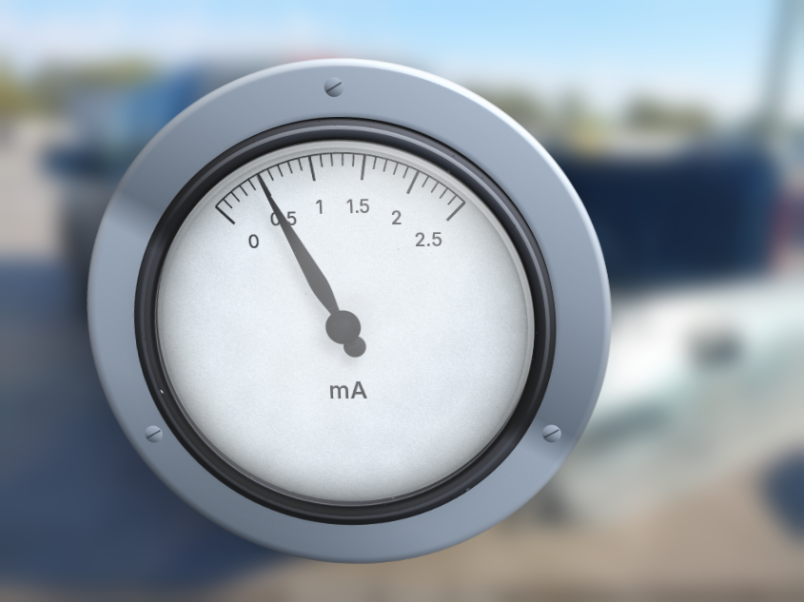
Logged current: {"value": 0.5, "unit": "mA"}
